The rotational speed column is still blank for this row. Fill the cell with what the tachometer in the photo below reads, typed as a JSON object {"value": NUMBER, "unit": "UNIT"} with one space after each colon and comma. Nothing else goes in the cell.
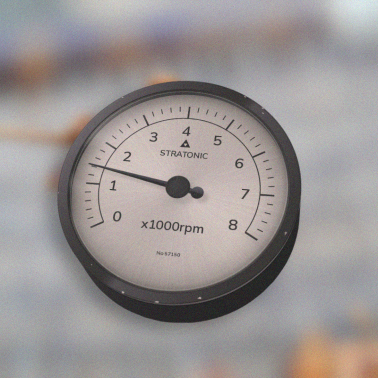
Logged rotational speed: {"value": 1400, "unit": "rpm"}
